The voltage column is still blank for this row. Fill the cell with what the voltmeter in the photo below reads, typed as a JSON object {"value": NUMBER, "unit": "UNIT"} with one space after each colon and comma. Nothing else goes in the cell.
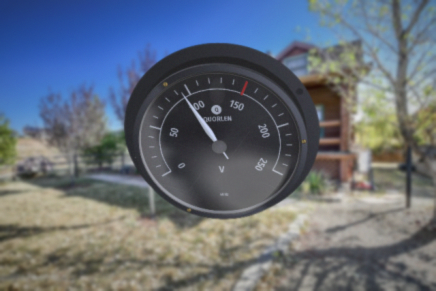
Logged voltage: {"value": 95, "unit": "V"}
